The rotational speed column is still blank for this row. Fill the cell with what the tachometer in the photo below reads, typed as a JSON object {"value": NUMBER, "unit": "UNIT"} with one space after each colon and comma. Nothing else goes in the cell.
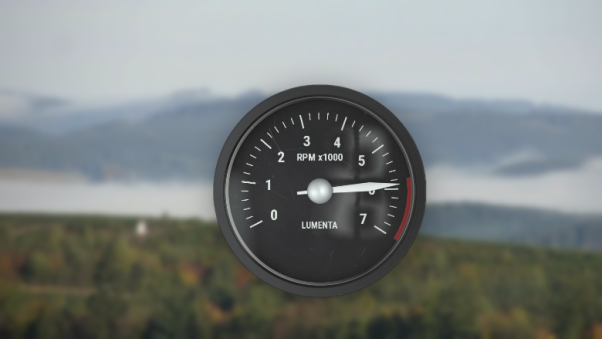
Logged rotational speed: {"value": 5900, "unit": "rpm"}
